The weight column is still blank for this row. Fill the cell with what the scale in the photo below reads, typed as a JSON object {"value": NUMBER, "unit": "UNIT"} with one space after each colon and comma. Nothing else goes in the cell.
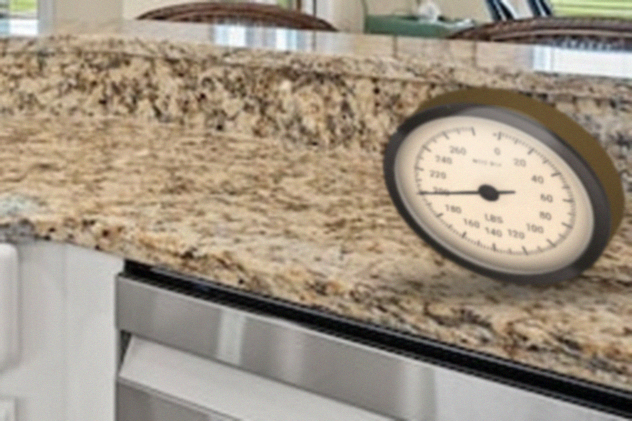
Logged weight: {"value": 200, "unit": "lb"}
